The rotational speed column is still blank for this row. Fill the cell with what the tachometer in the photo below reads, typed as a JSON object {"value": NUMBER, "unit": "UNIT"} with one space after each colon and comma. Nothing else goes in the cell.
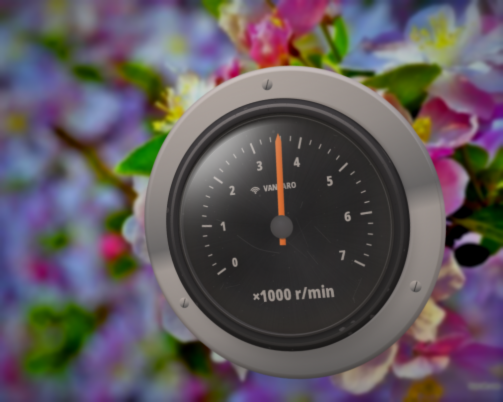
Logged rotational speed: {"value": 3600, "unit": "rpm"}
